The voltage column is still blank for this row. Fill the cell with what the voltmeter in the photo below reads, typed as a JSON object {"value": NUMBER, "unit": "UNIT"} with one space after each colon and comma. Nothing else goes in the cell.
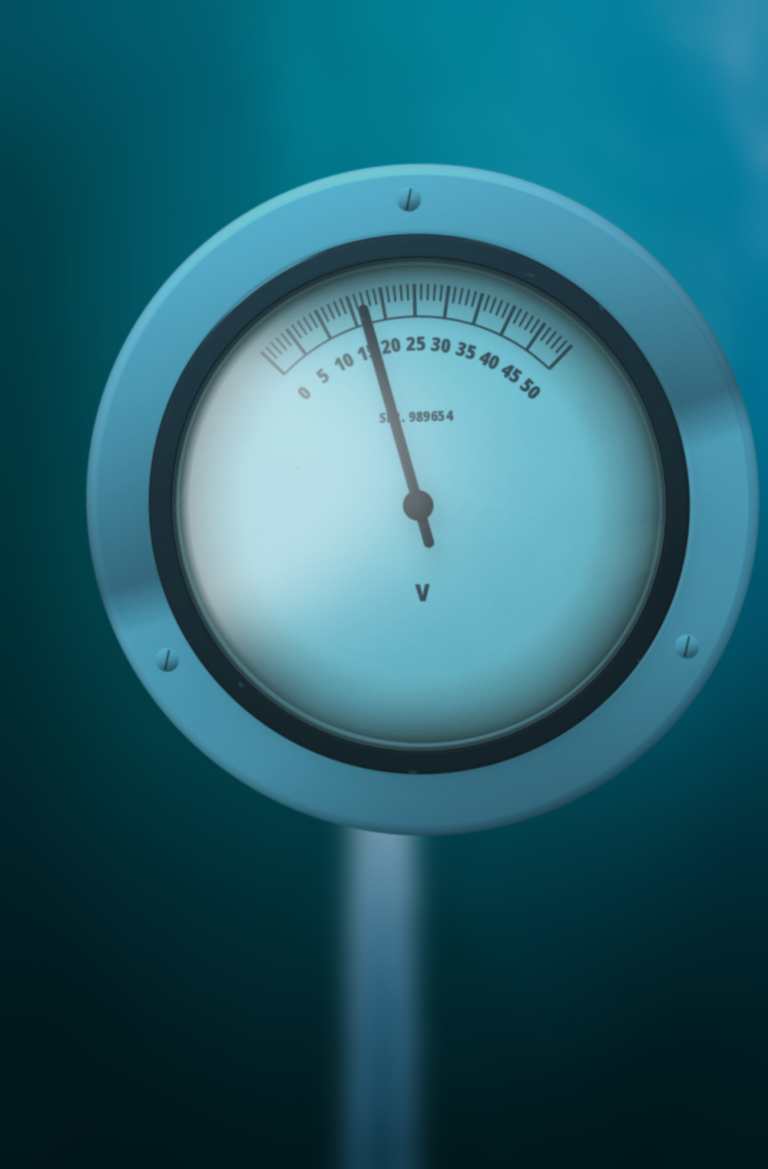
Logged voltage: {"value": 17, "unit": "V"}
